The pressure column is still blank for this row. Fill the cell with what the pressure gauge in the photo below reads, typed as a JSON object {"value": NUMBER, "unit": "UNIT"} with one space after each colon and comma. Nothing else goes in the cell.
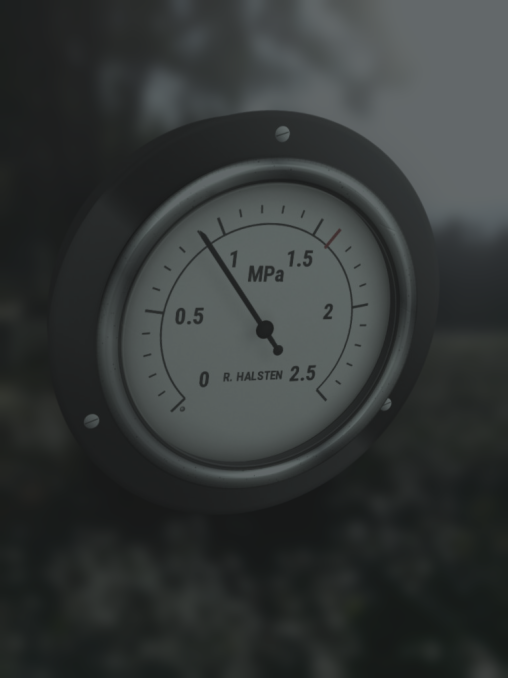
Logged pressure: {"value": 0.9, "unit": "MPa"}
